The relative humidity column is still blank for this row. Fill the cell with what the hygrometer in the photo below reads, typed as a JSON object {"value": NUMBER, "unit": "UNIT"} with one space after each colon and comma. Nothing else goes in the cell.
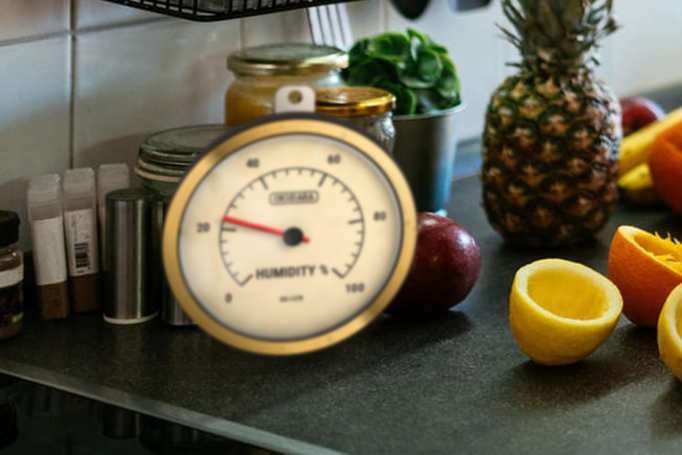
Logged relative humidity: {"value": 24, "unit": "%"}
